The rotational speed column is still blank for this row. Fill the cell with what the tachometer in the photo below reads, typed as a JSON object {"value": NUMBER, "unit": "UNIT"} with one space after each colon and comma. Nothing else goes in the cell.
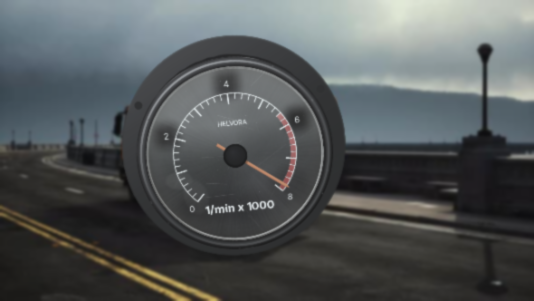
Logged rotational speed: {"value": 7800, "unit": "rpm"}
